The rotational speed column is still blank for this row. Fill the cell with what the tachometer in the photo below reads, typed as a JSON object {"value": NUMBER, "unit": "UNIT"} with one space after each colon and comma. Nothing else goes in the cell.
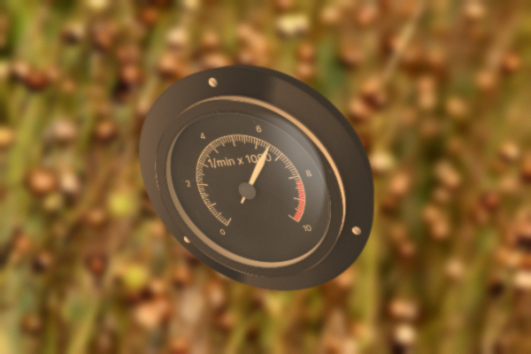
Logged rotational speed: {"value": 6500, "unit": "rpm"}
